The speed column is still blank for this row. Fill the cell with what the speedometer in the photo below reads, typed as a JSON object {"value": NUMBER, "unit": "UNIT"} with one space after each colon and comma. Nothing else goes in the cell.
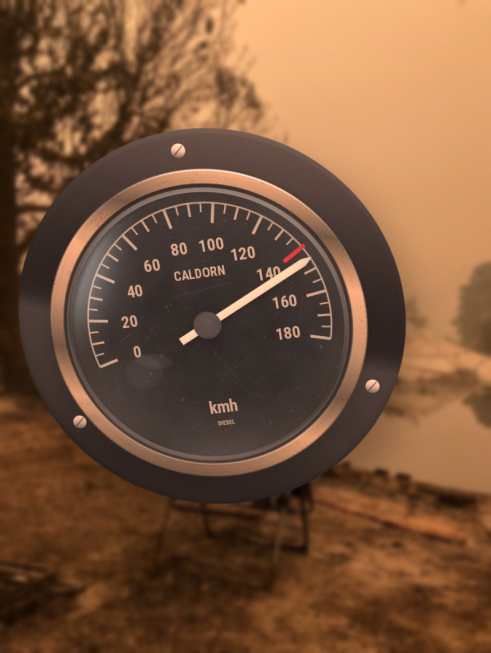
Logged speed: {"value": 145, "unit": "km/h"}
